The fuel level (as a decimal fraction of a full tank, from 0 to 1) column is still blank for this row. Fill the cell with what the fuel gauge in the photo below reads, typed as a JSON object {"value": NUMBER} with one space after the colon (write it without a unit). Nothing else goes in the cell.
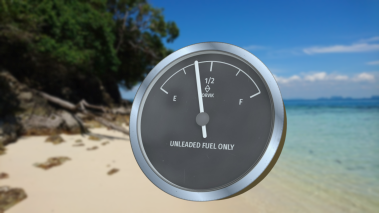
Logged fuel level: {"value": 0.375}
